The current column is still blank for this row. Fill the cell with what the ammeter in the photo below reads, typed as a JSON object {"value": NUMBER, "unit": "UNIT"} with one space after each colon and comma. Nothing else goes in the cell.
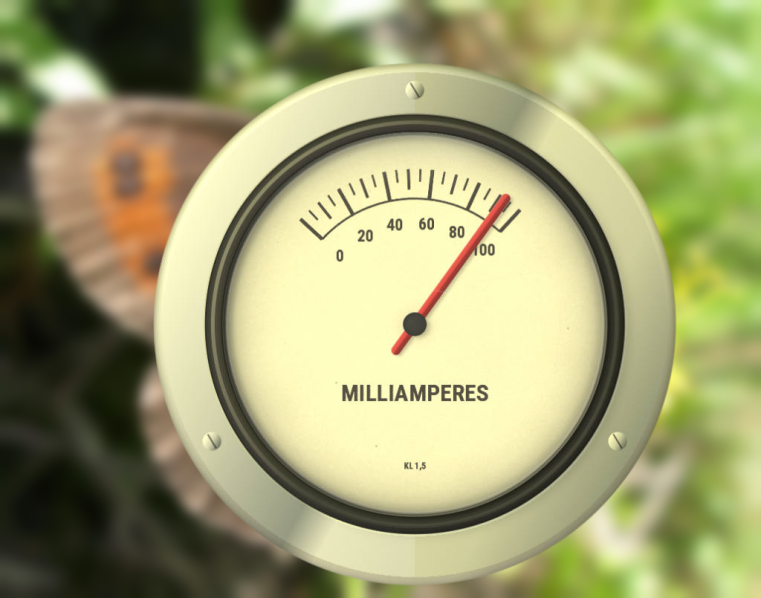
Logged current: {"value": 92.5, "unit": "mA"}
